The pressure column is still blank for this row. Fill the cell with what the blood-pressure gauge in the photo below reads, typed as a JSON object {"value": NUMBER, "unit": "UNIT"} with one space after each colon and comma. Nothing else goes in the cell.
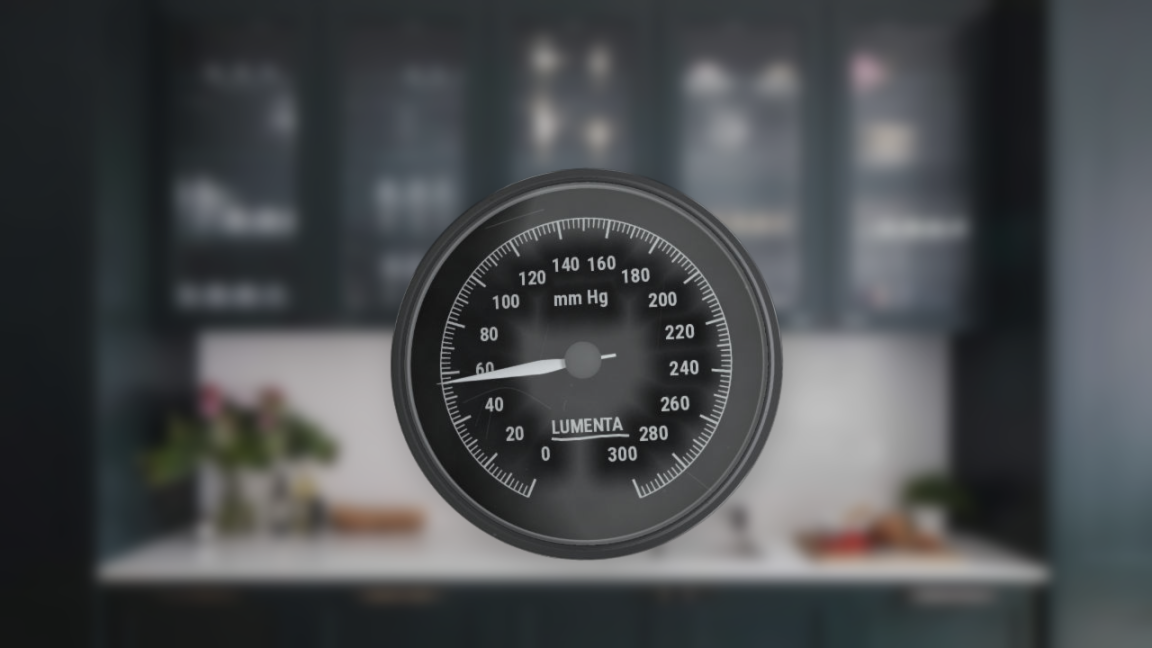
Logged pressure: {"value": 56, "unit": "mmHg"}
